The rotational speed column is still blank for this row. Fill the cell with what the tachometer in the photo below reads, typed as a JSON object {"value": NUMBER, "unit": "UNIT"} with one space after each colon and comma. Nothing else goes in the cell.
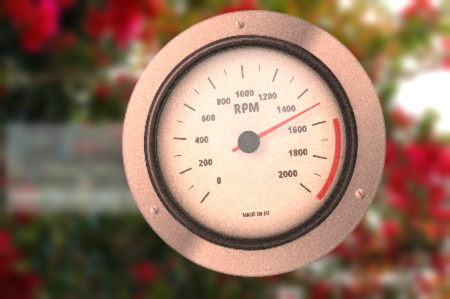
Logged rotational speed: {"value": 1500, "unit": "rpm"}
